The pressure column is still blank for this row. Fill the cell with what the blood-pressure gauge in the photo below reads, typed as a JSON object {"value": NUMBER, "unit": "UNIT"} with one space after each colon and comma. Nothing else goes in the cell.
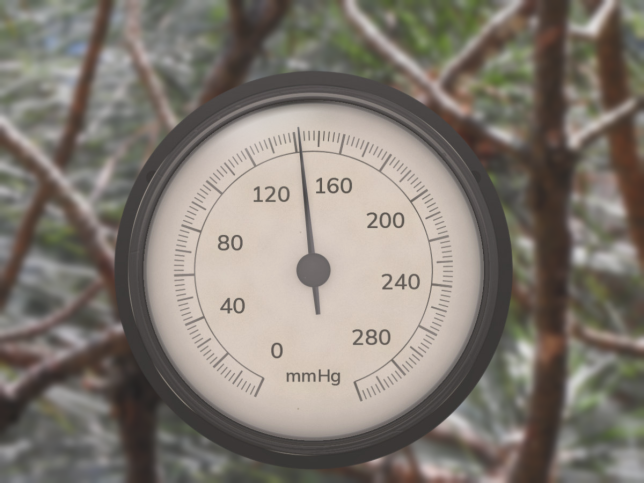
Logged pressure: {"value": 142, "unit": "mmHg"}
